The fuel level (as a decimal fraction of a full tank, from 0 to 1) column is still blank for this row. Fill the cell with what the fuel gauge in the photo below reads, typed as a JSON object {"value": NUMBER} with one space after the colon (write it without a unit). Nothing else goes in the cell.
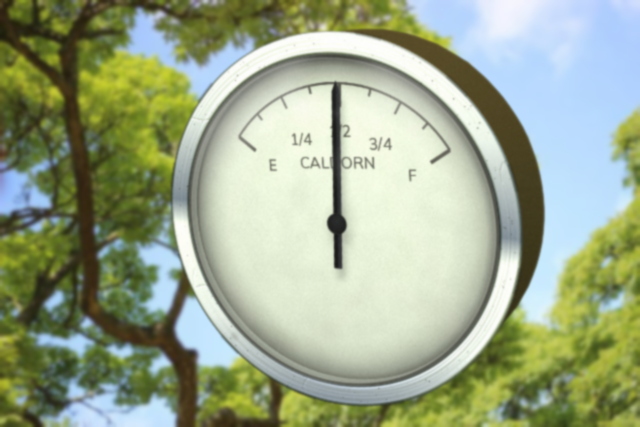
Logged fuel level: {"value": 0.5}
